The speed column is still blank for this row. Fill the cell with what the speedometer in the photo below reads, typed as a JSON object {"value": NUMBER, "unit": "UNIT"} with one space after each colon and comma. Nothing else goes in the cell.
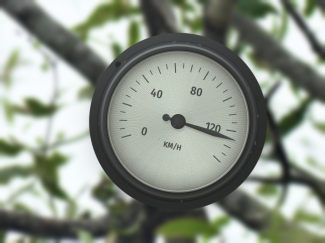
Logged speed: {"value": 125, "unit": "km/h"}
